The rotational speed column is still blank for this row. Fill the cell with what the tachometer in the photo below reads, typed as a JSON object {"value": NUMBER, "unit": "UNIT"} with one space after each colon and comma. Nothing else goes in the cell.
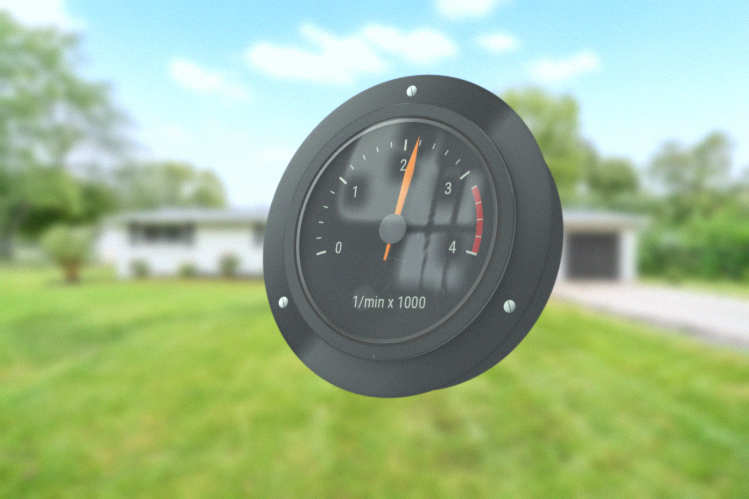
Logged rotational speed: {"value": 2200, "unit": "rpm"}
